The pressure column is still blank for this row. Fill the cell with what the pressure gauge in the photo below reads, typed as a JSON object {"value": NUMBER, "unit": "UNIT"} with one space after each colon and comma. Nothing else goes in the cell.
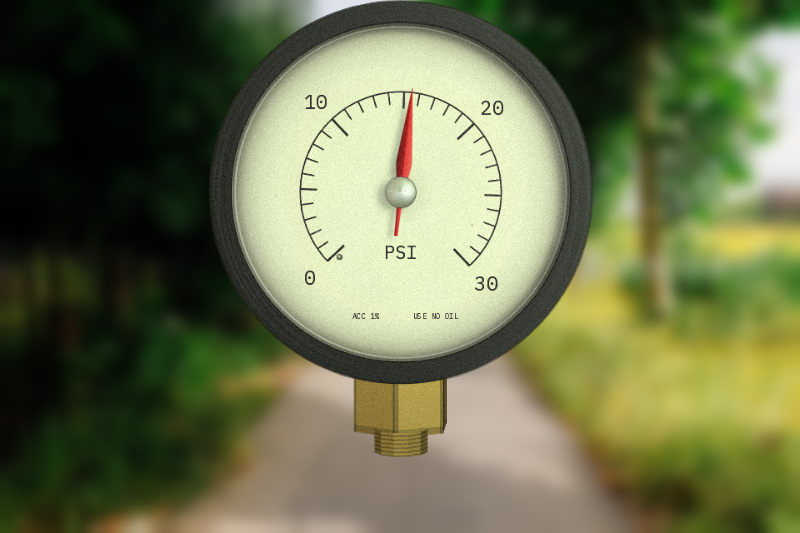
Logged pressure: {"value": 15.5, "unit": "psi"}
